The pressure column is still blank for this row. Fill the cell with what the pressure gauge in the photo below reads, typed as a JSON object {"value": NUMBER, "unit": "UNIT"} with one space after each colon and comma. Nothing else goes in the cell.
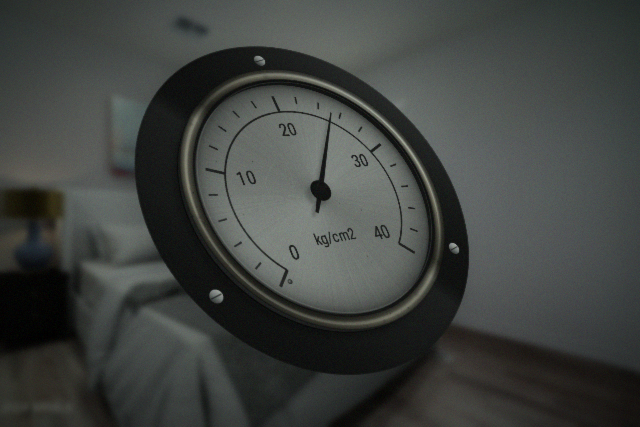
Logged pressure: {"value": 25, "unit": "kg/cm²"}
